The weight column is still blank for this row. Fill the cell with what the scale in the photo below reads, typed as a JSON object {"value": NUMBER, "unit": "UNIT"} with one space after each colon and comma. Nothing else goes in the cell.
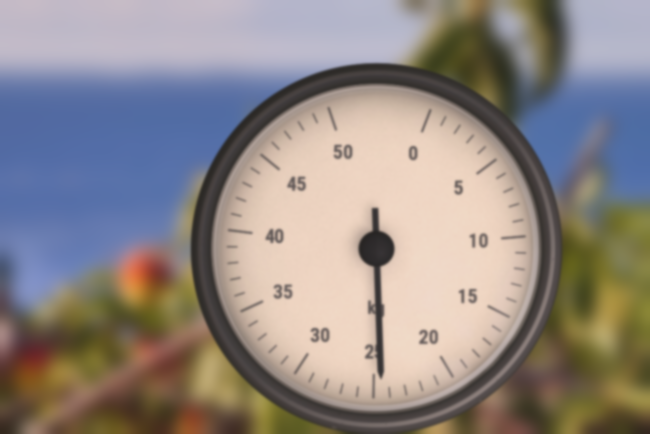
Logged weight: {"value": 24.5, "unit": "kg"}
